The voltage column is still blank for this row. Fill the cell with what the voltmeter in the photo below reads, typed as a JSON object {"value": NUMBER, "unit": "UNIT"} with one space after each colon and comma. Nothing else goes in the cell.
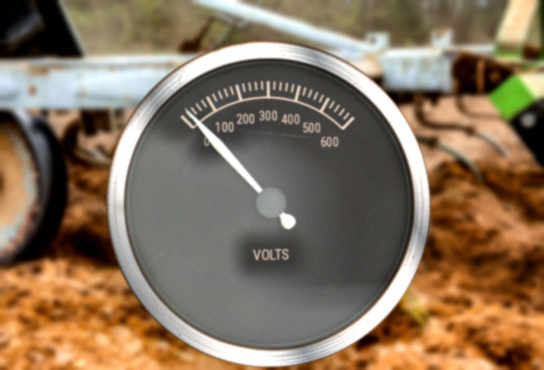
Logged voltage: {"value": 20, "unit": "V"}
